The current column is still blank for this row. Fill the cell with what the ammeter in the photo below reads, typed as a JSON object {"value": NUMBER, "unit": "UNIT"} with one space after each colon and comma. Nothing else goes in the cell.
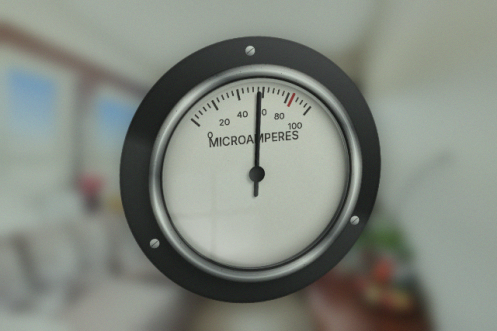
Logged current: {"value": 56, "unit": "µA"}
